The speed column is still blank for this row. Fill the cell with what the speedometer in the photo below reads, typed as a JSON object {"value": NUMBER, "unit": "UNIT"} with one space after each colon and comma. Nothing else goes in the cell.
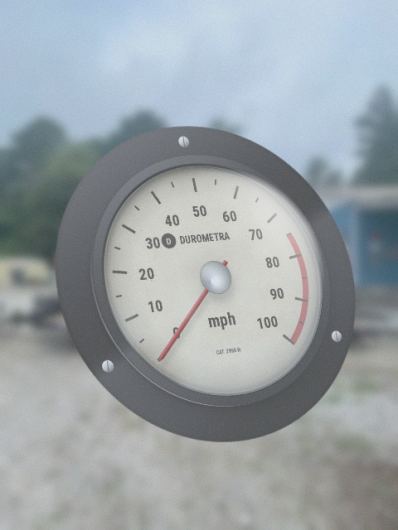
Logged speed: {"value": 0, "unit": "mph"}
